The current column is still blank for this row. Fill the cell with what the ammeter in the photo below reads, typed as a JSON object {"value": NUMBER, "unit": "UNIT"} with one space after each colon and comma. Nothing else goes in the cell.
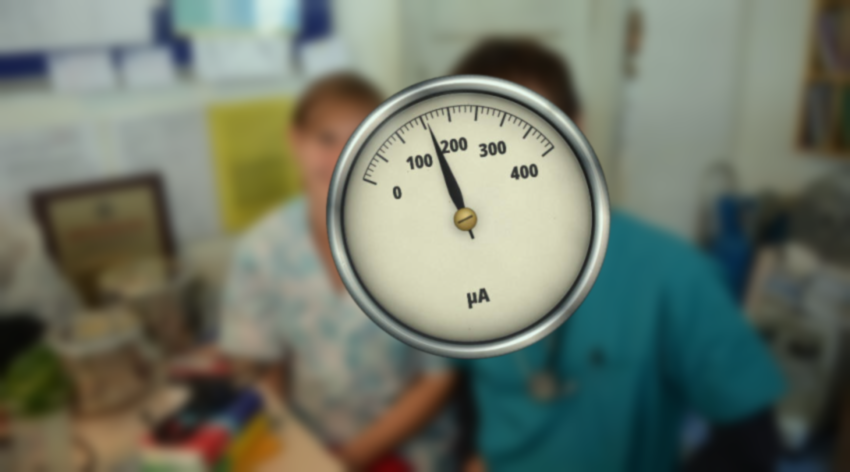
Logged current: {"value": 160, "unit": "µA"}
